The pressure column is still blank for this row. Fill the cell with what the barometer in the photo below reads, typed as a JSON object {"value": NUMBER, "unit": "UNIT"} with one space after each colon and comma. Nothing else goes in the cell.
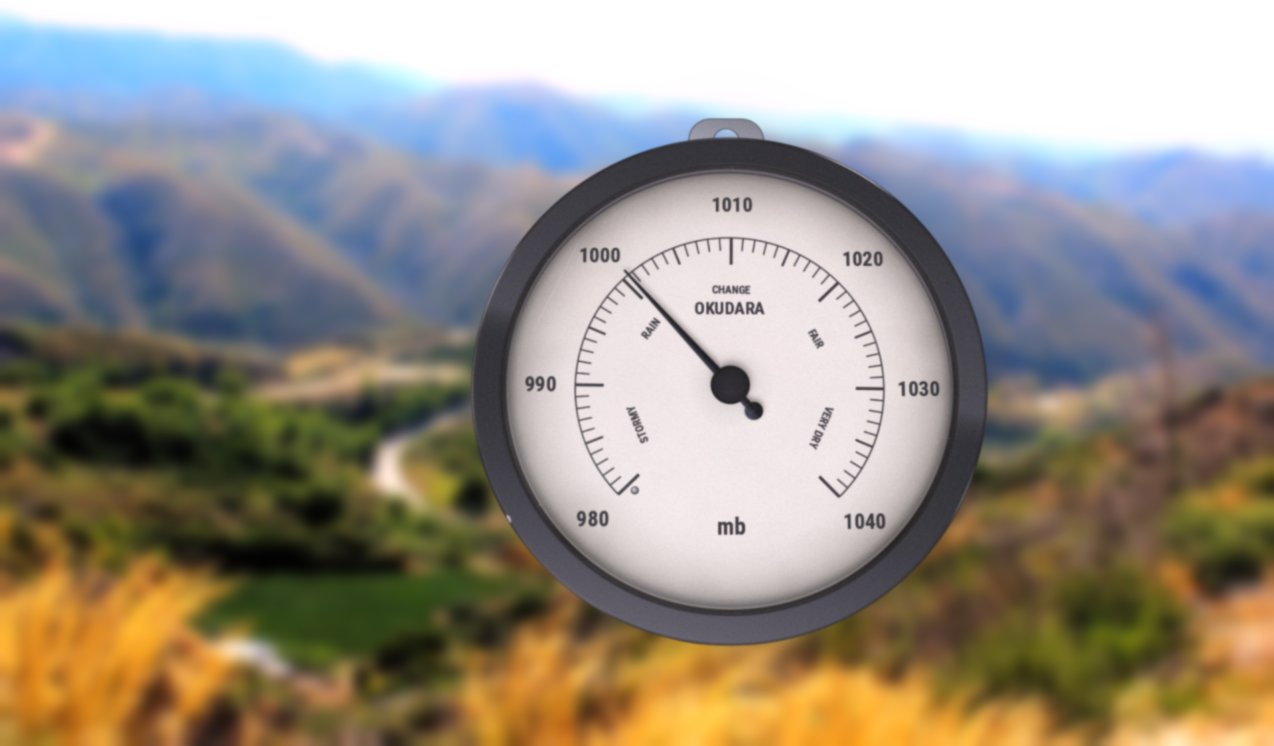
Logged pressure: {"value": 1000.5, "unit": "mbar"}
